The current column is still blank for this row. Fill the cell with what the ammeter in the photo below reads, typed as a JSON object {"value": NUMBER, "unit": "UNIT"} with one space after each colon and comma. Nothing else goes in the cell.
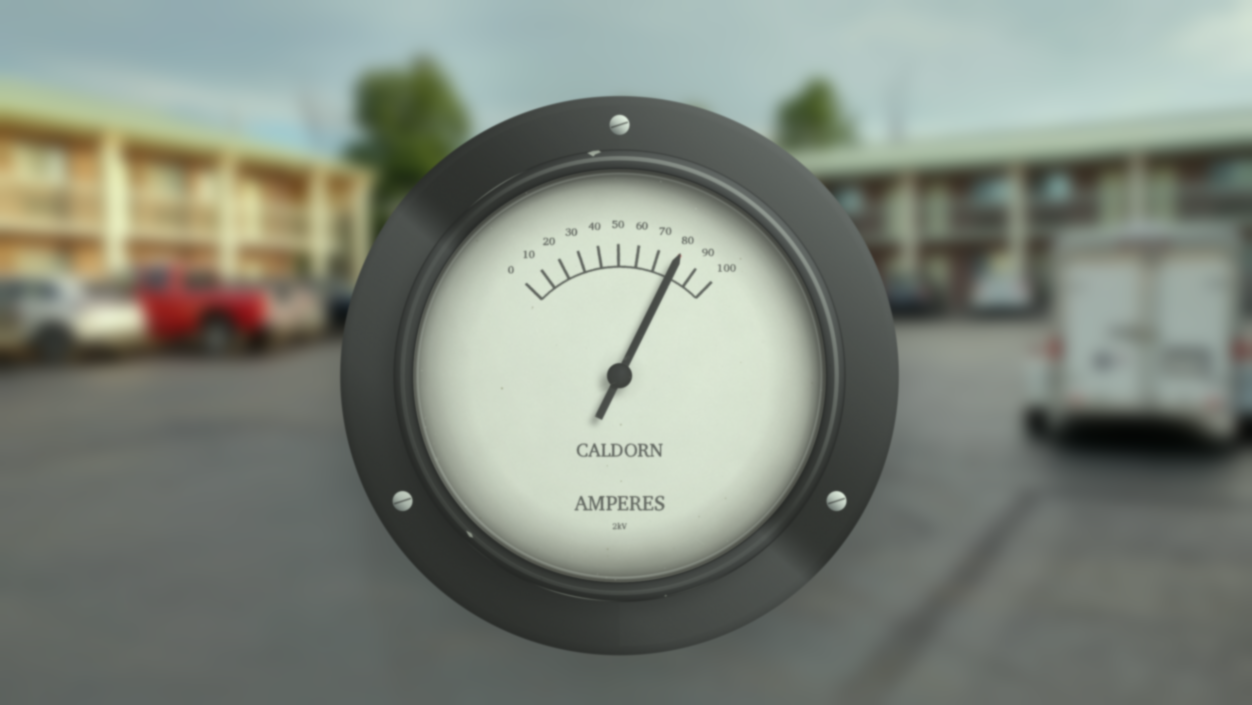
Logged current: {"value": 80, "unit": "A"}
